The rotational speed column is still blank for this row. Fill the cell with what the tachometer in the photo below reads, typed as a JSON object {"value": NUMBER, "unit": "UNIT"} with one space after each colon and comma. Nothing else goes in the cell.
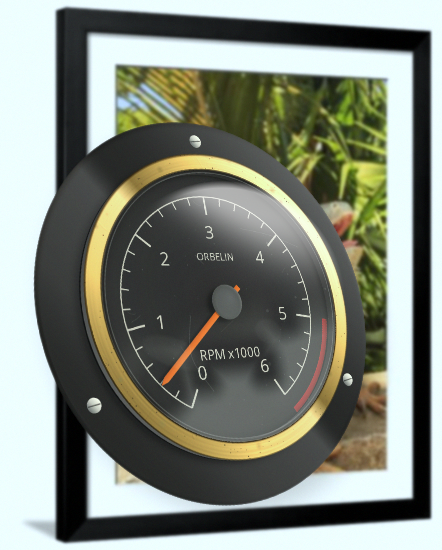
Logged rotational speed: {"value": 400, "unit": "rpm"}
